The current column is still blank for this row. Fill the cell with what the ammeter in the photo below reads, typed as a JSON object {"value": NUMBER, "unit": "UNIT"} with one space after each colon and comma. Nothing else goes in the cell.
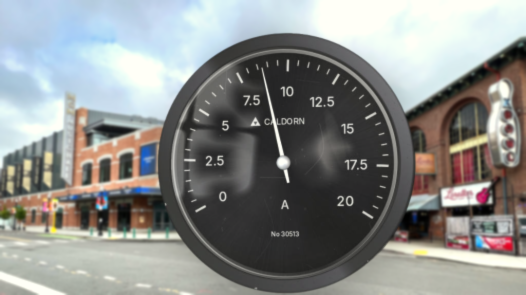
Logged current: {"value": 8.75, "unit": "A"}
